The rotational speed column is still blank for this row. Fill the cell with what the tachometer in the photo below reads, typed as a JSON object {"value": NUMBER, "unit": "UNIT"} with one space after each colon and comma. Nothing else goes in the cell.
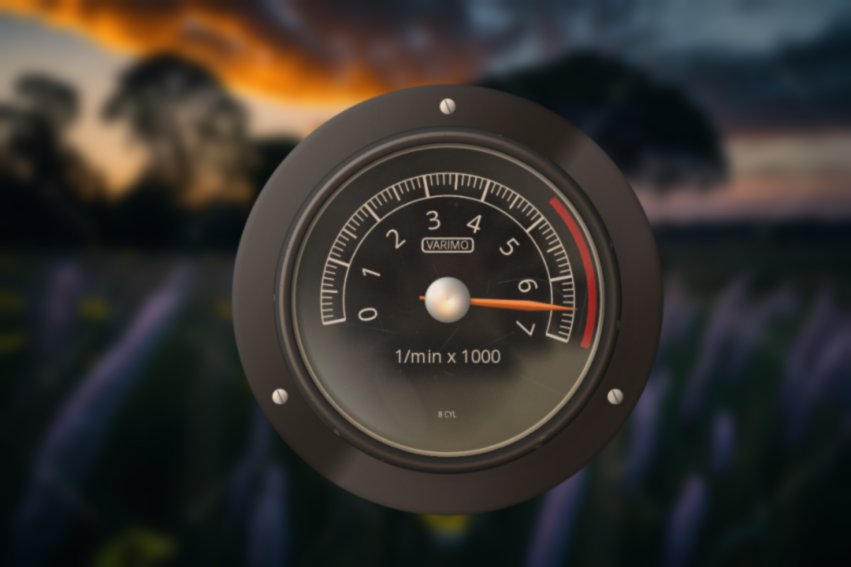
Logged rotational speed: {"value": 6500, "unit": "rpm"}
